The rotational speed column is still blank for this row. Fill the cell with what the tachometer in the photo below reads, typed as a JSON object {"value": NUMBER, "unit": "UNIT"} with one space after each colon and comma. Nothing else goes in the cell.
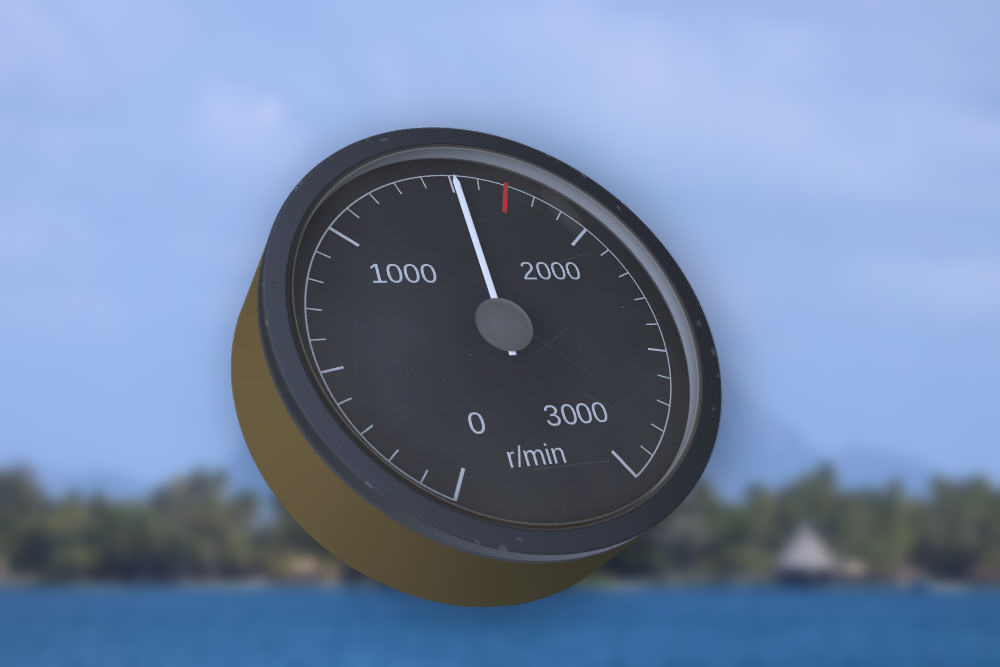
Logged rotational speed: {"value": 1500, "unit": "rpm"}
